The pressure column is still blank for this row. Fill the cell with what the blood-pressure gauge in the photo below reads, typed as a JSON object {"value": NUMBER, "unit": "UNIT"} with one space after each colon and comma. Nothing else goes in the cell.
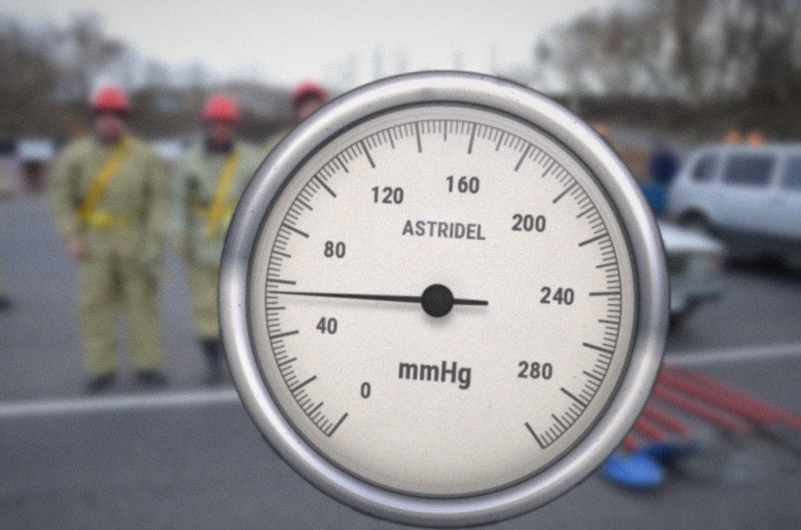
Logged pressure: {"value": 56, "unit": "mmHg"}
